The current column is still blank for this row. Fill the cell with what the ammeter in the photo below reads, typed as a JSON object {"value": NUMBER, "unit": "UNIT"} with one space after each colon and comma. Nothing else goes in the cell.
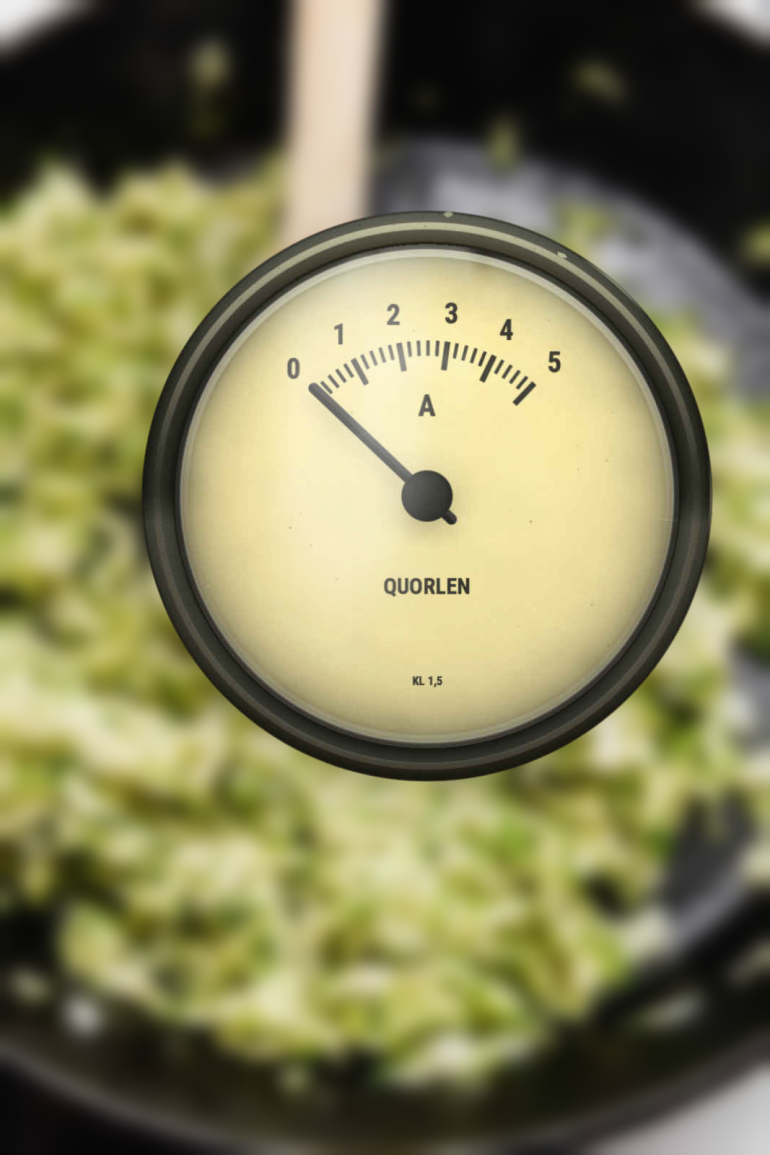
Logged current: {"value": 0, "unit": "A"}
